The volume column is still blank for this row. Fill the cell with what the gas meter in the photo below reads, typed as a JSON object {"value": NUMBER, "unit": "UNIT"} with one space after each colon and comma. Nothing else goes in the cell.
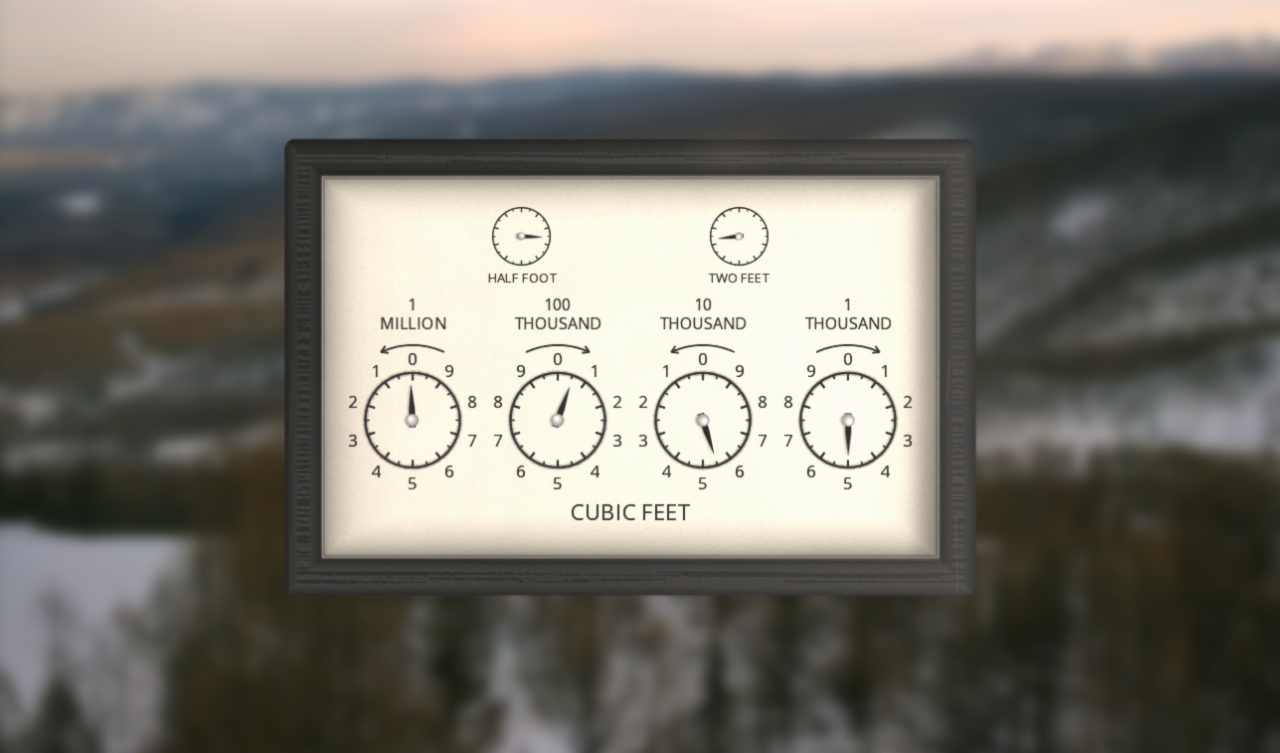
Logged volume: {"value": 5500, "unit": "ft³"}
